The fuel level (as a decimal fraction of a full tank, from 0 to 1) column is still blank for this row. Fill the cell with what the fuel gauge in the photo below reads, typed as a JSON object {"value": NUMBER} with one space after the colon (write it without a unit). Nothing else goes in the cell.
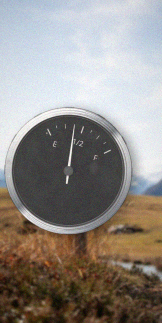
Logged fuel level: {"value": 0.375}
